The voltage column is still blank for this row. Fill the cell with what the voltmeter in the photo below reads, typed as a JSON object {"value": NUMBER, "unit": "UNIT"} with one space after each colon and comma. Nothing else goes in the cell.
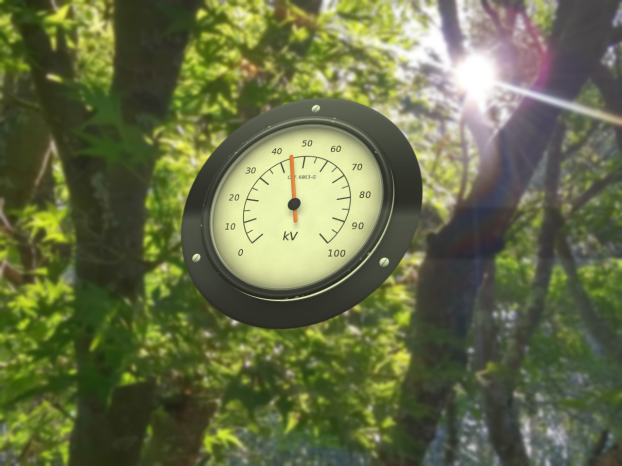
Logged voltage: {"value": 45, "unit": "kV"}
